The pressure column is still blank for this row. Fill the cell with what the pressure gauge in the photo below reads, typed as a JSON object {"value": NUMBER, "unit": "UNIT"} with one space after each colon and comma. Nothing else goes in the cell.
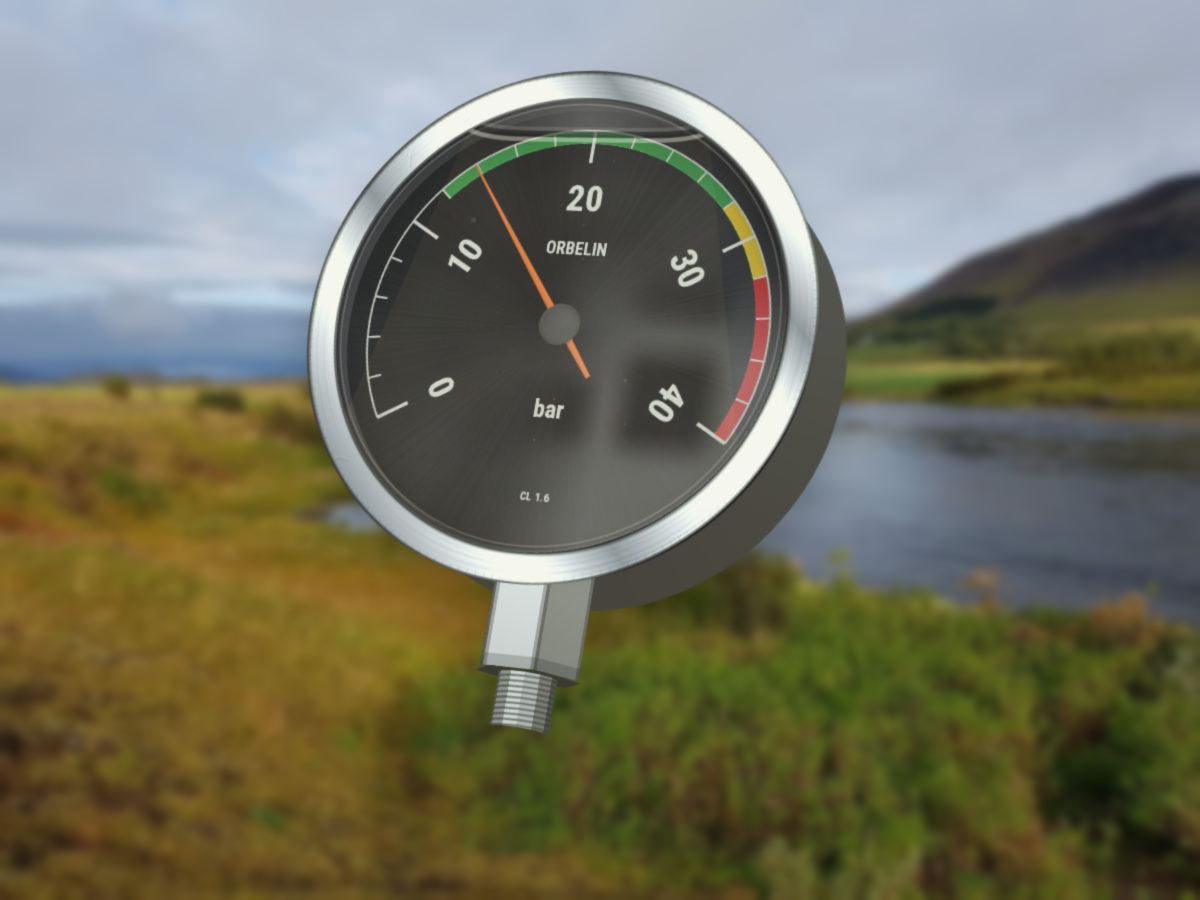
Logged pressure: {"value": 14, "unit": "bar"}
